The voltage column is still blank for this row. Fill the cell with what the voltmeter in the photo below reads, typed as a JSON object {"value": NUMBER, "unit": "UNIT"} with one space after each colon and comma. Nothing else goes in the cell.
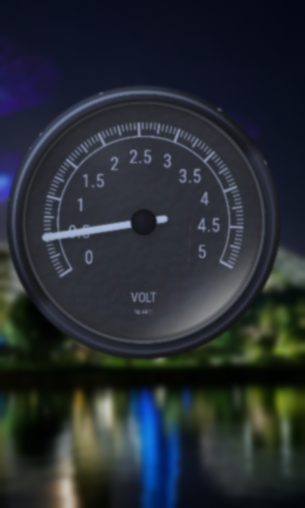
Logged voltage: {"value": 0.5, "unit": "V"}
